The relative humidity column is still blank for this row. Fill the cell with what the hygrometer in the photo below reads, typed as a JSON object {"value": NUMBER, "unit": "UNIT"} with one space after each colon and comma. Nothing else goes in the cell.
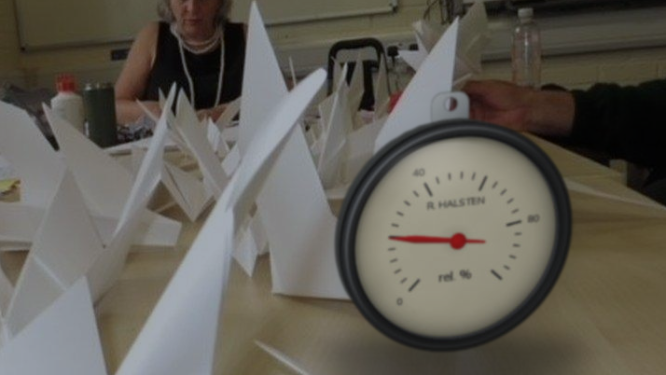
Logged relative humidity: {"value": 20, "unit": "%"}
